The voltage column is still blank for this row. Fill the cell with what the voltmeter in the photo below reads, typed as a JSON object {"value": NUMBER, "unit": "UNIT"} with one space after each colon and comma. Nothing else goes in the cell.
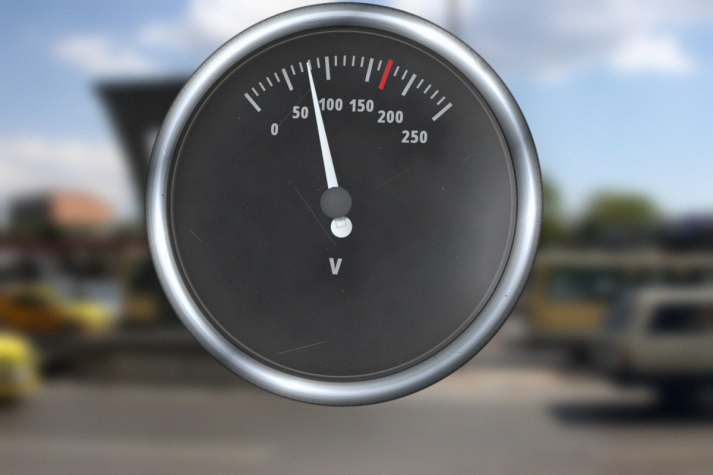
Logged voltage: {"value": 80, "unit": "V"}
